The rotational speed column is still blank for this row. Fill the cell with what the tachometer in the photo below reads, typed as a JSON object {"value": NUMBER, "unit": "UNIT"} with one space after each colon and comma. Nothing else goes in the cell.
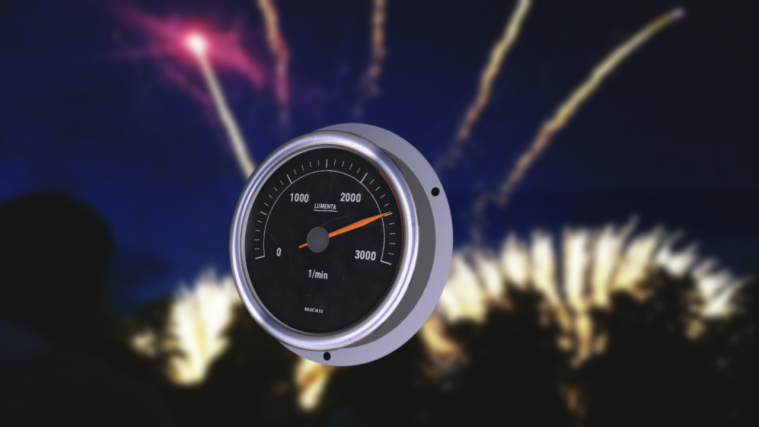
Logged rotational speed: {"value": 2500, "unit": "rpm"}
